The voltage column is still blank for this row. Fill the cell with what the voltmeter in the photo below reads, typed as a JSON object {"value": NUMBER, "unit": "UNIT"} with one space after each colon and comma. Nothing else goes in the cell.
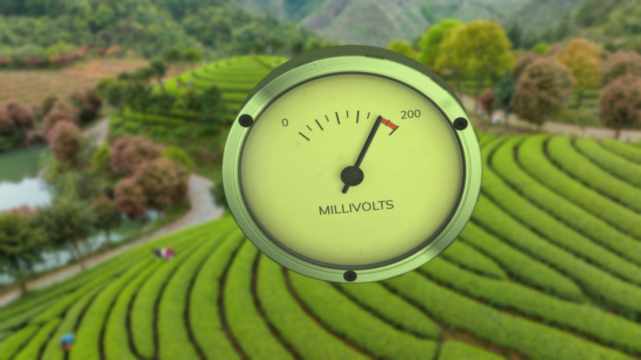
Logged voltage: {"value": 160, "unit": "mV"}
